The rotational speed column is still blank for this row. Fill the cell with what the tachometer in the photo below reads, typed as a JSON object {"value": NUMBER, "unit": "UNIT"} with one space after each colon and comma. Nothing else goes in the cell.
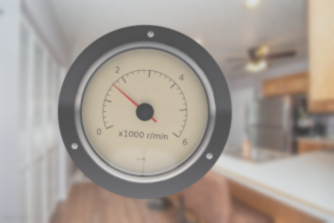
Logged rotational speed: {"value": 1600, "unit": "rpm"}
